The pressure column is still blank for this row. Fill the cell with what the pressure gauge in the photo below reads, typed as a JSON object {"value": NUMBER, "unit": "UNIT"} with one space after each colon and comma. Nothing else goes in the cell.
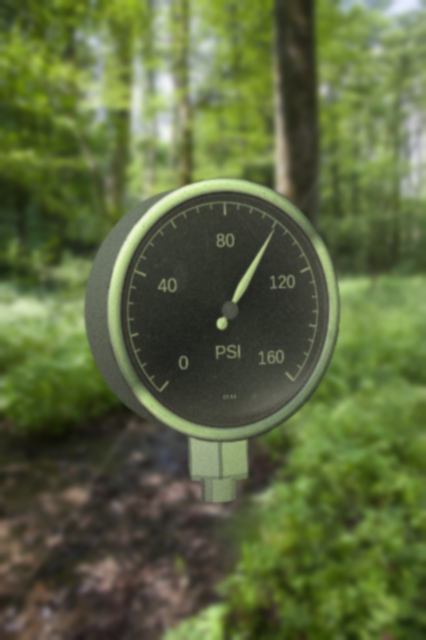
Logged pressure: {"value": 100, "unit": "psi"}
